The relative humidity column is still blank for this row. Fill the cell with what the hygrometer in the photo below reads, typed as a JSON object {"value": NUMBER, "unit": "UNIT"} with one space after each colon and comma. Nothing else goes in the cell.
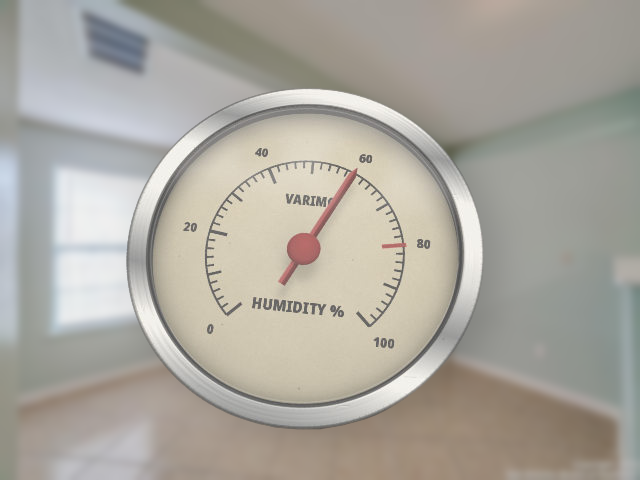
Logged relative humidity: {"value": 60, "unit": "%"}
